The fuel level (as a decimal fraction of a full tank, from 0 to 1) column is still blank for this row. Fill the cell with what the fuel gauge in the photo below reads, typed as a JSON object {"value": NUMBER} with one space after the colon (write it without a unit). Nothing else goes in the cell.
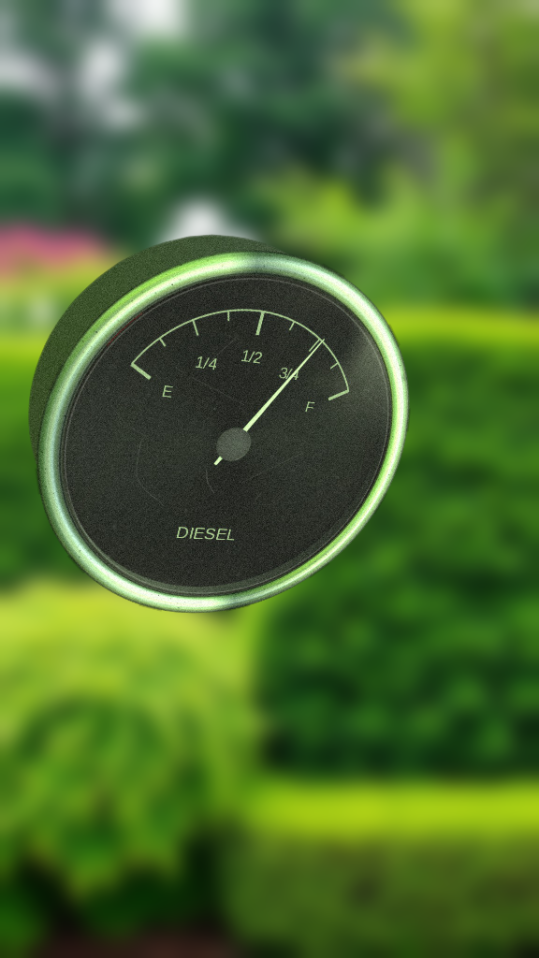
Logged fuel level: {"value": 0.75}
